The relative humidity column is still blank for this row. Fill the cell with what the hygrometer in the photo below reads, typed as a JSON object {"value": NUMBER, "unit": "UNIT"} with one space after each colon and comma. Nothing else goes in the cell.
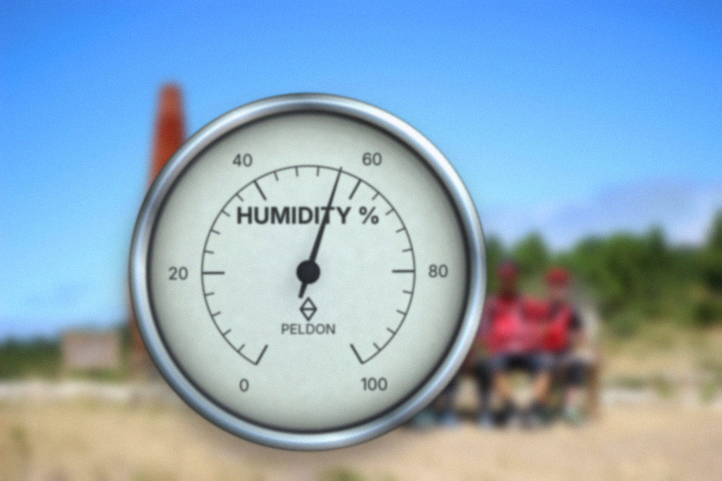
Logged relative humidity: {"value": 56, "unit": "%"}
